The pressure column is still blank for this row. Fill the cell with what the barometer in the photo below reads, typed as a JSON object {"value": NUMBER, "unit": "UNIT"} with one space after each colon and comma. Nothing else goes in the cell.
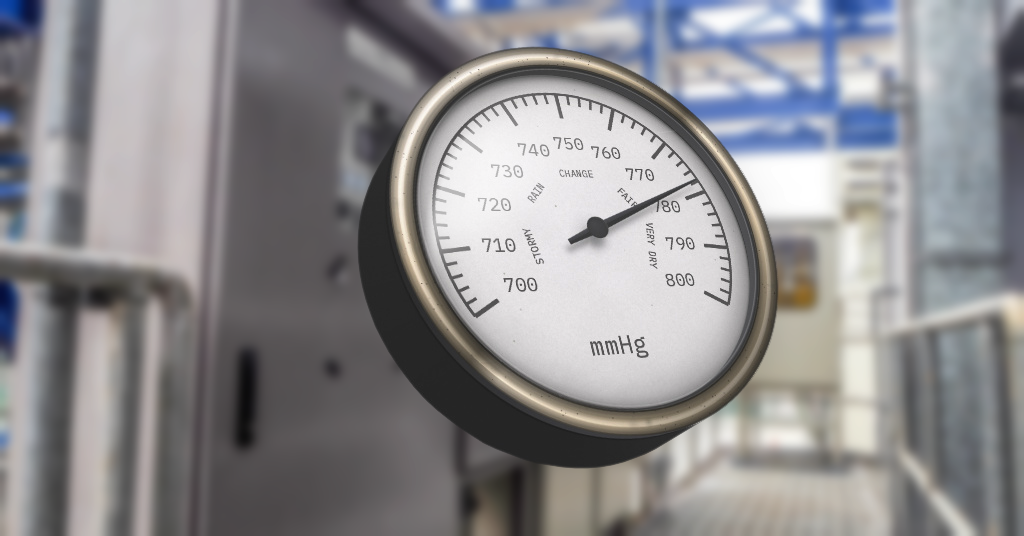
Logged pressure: {"value": 778, "unit": "mmHg"}
